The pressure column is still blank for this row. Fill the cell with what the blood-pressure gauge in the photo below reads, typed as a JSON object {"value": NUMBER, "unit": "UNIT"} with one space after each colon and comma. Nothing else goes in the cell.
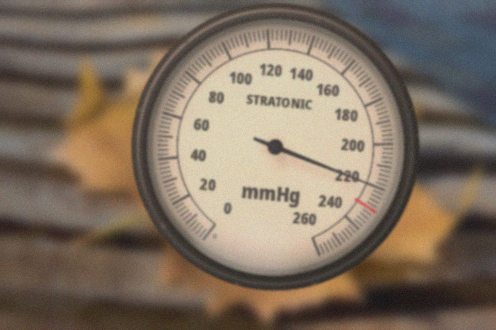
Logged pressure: {"value": 220, "unit": "mmHg"}
